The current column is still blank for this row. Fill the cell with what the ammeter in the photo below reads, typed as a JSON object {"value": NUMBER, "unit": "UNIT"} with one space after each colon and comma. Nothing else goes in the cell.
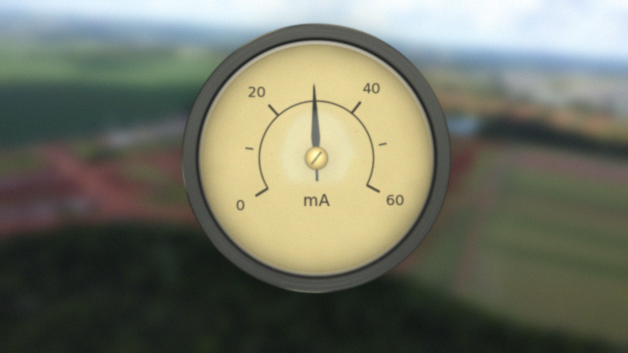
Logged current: {"value": 30, "unit": "mA"}
